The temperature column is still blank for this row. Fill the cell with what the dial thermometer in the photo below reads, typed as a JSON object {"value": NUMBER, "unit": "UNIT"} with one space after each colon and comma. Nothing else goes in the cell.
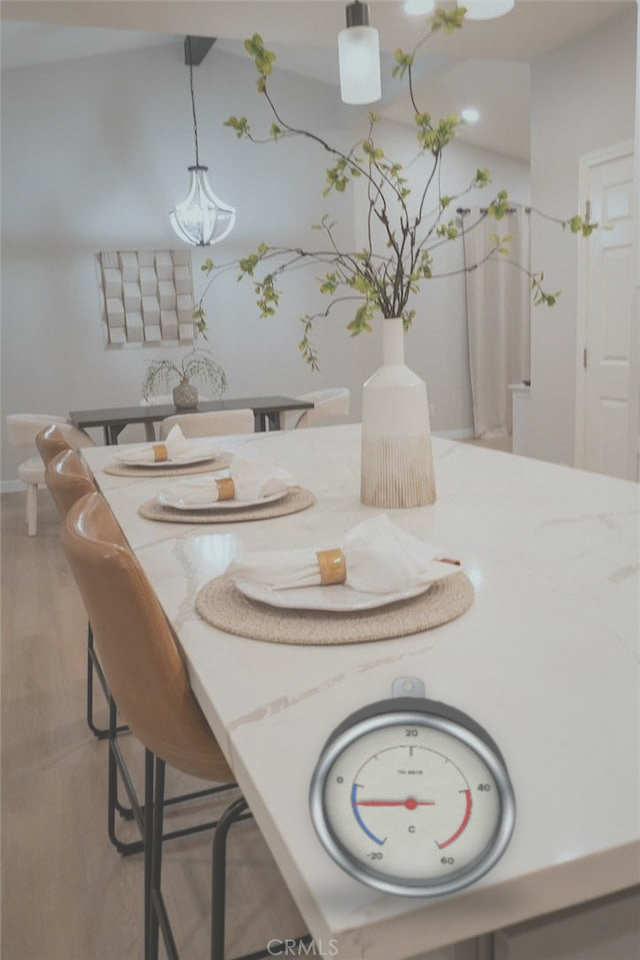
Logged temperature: {"value": -5, "unit": "°C"}
